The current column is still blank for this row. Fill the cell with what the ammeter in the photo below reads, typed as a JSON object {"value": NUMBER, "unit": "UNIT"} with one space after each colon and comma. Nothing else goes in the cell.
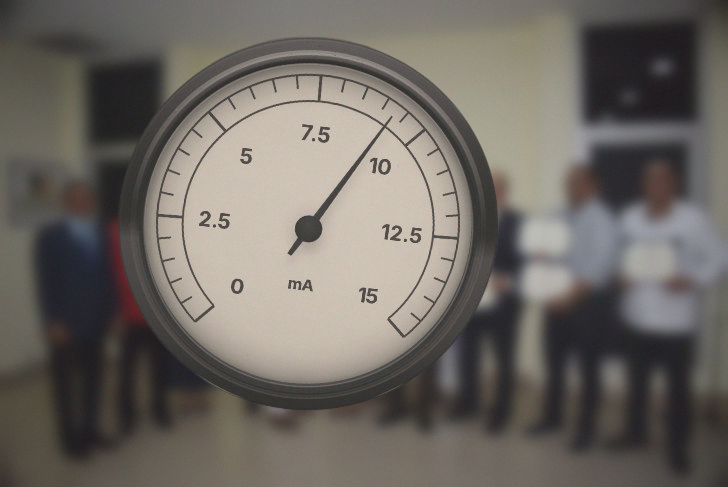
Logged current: {"value": 9.25, "unit": "mA"}
